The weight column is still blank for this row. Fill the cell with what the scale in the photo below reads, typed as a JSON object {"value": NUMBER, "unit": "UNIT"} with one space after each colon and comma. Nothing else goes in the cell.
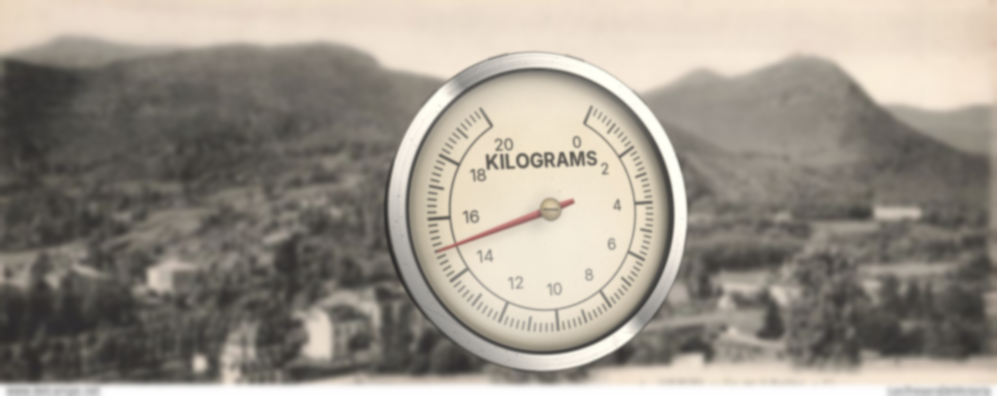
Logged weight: {"value": 15, "unit": "kg"}
